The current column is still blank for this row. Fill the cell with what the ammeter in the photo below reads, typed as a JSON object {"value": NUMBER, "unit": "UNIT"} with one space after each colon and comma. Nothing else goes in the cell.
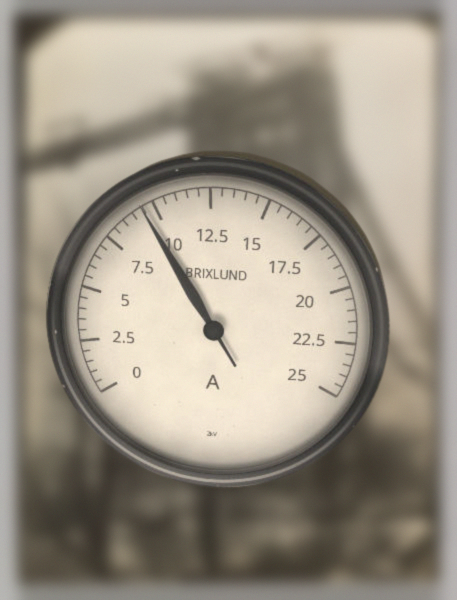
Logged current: {"value": 9.5, "unit": "A"}
